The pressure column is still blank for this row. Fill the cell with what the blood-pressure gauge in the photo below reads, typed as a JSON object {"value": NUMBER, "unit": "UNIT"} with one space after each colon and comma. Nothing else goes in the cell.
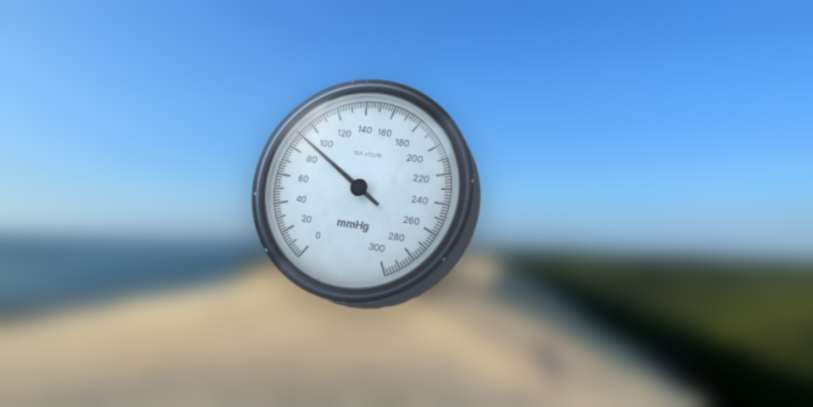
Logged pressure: {"value": 90, "unit": "mmHg"}
